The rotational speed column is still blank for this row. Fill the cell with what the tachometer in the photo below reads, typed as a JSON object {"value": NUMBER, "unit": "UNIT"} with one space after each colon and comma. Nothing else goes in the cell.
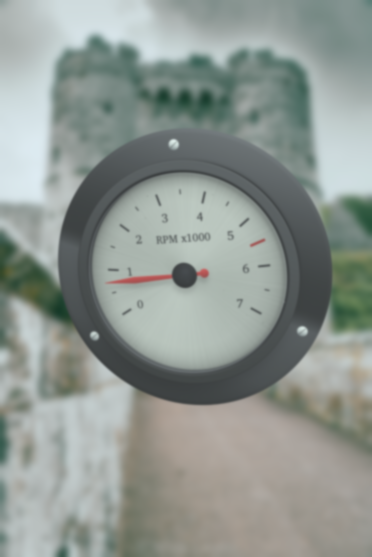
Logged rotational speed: {"value": 750, "unit": "rpm"}
